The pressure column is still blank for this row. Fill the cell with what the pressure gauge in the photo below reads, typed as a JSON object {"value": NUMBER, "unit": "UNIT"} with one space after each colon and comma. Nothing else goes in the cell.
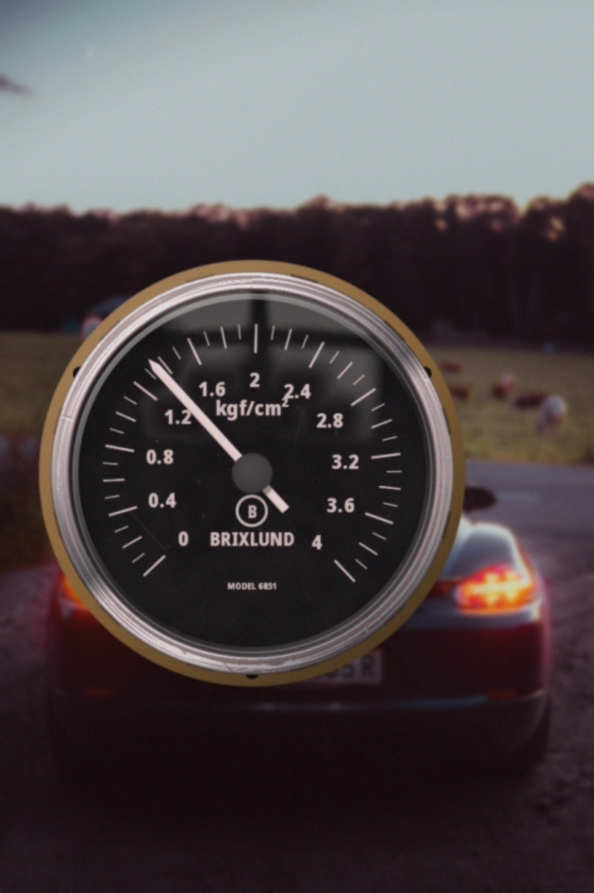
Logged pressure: {"value": 1.35, "unit": "kg/cm²"}
